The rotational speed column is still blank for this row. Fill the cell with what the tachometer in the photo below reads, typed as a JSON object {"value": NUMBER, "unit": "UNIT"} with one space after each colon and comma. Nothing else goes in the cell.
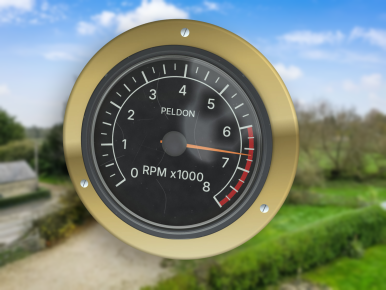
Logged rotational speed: {"value": 6625, "unit": "rpm"}
